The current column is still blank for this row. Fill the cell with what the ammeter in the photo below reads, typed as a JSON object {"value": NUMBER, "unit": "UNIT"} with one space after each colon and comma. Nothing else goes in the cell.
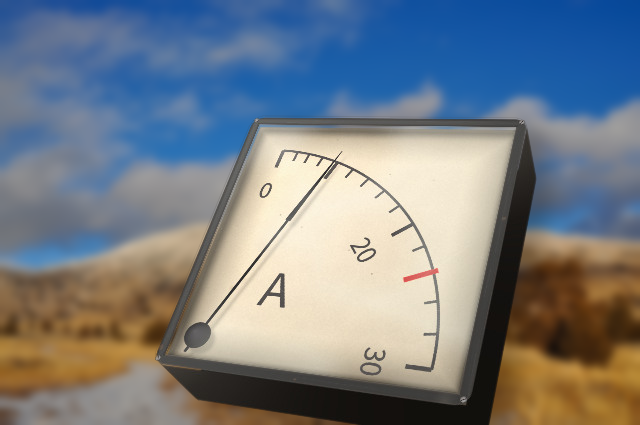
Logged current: {"value": 10, "unit": "A"}
